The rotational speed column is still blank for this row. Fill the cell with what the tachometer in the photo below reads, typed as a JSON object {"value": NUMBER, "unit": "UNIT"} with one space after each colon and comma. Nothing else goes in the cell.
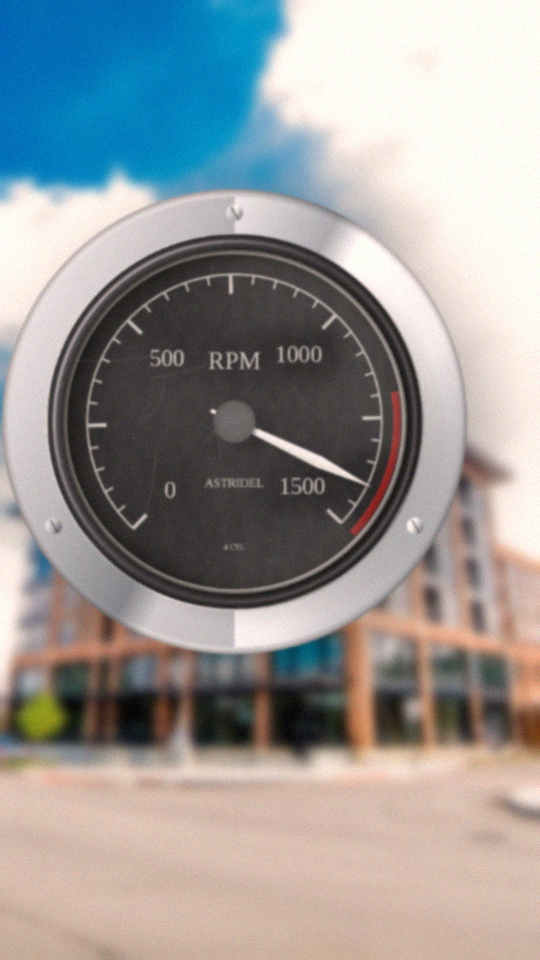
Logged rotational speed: {"value": 1400, "unit": "rpm"}
